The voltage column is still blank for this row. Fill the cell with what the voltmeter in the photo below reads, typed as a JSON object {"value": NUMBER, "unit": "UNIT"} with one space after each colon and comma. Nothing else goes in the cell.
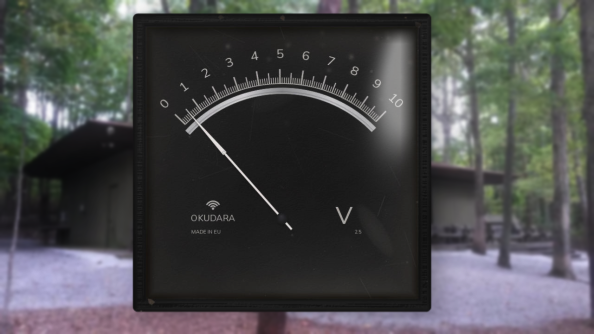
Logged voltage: {"value": 0.5, "unit": "V"}
